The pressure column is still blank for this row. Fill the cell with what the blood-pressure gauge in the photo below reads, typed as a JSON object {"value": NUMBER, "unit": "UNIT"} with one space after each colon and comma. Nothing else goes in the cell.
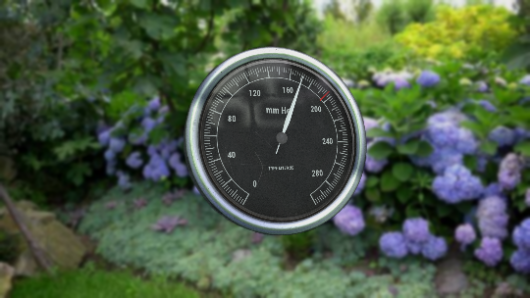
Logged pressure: {"value": 170, "unit": "mmHg"}
